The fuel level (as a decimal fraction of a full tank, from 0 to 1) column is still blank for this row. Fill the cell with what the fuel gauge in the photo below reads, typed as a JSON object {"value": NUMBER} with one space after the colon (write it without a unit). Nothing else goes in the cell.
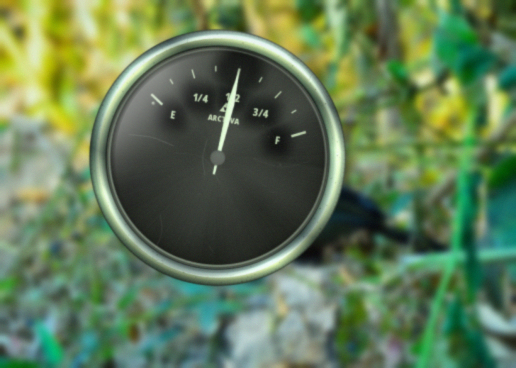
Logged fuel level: {"value": 0.5}
